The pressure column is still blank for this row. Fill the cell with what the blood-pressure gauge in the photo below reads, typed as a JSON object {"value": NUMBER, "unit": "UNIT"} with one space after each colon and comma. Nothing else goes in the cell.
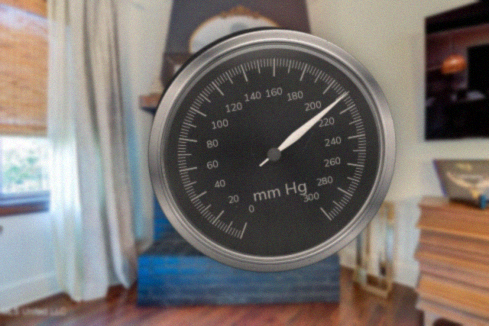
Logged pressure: {"value": 210, "unit": "mmHg"}
